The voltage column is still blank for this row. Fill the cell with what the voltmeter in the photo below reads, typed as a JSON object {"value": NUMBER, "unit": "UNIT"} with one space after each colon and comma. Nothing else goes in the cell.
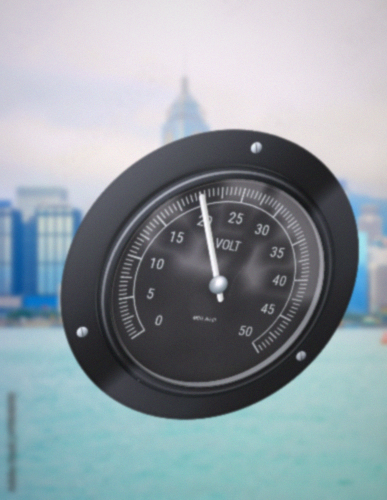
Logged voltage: {"value": 20, "unit": "V"}
